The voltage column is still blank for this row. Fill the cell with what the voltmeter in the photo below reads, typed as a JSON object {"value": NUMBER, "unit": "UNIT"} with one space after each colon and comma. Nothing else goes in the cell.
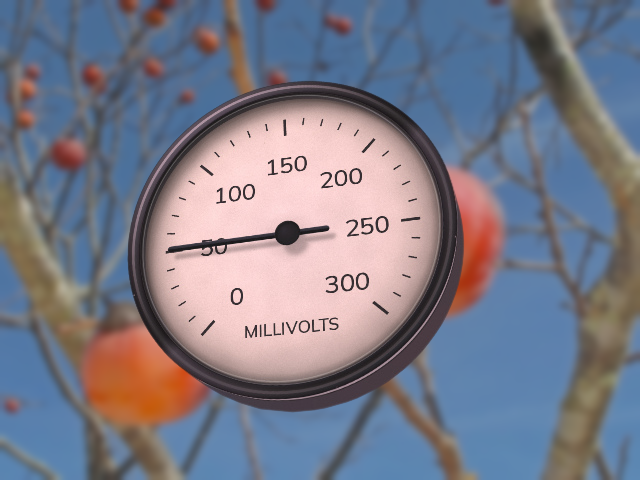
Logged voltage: {"value": 50, "unit": "mV"}
